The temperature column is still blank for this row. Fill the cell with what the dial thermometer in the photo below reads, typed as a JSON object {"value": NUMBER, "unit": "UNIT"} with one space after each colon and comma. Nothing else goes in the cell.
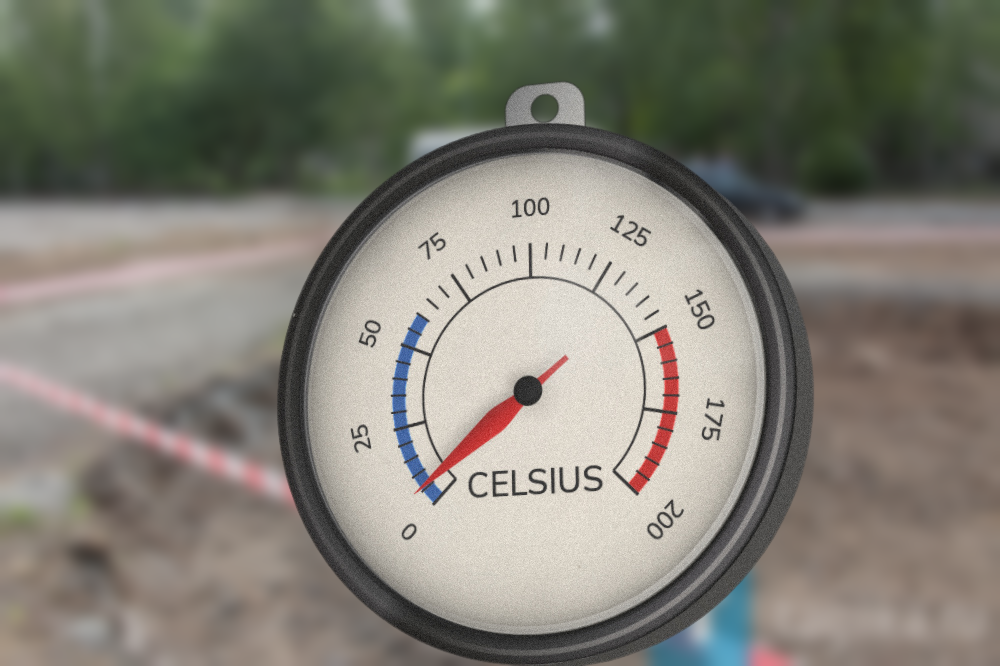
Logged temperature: {"value": 5, "unit": "°C"}
